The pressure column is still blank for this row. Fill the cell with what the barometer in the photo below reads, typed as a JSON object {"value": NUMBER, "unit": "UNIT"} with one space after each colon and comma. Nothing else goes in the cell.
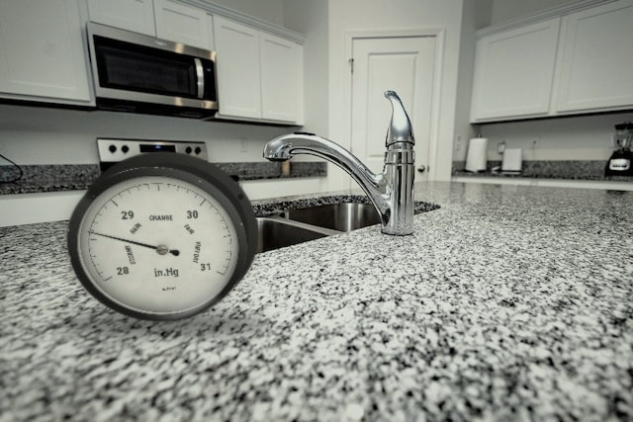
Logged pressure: {"value": 28.6, "unit": "inHg"}
